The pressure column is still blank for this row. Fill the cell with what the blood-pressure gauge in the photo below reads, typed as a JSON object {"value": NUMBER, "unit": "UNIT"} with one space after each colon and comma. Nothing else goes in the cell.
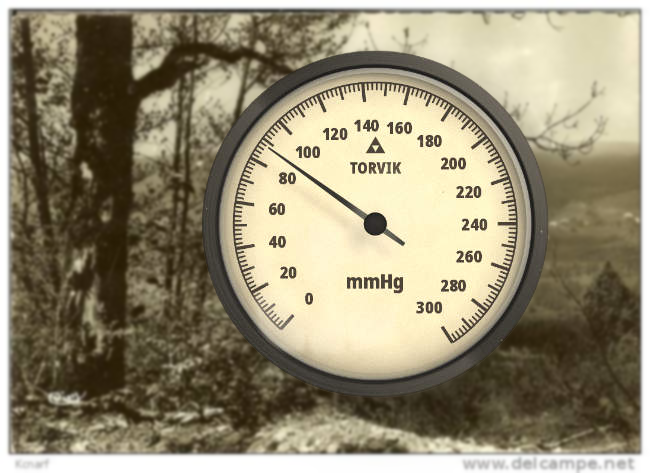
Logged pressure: {"value": 88, "unit": "mmHg"}
